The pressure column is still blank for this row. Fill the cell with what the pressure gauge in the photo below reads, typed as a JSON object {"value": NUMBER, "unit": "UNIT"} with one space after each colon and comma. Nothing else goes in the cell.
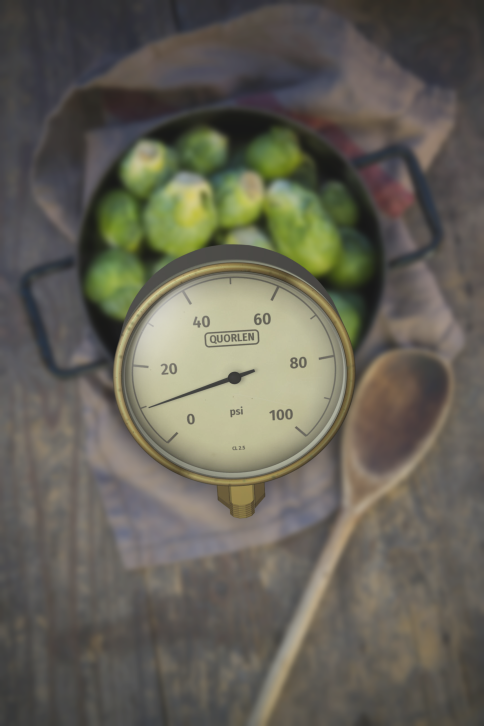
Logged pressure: {"value": 10, "unit": "psi"}
